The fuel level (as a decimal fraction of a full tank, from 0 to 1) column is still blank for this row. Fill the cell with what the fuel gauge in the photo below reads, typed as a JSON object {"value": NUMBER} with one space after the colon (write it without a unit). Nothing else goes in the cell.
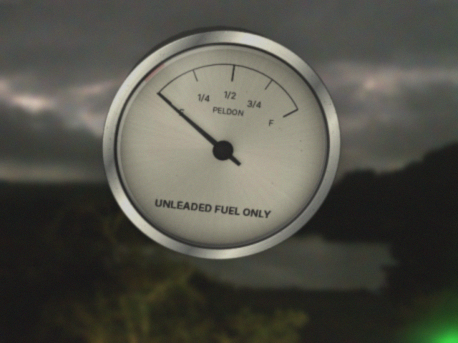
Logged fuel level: {"value": 0}
